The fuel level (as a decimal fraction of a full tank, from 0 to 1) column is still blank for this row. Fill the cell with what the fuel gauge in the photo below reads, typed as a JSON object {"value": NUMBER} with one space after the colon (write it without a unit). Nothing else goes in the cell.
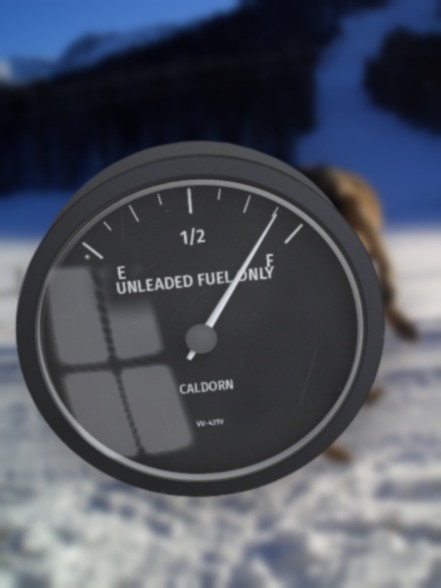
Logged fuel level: {"value": 0.875}
